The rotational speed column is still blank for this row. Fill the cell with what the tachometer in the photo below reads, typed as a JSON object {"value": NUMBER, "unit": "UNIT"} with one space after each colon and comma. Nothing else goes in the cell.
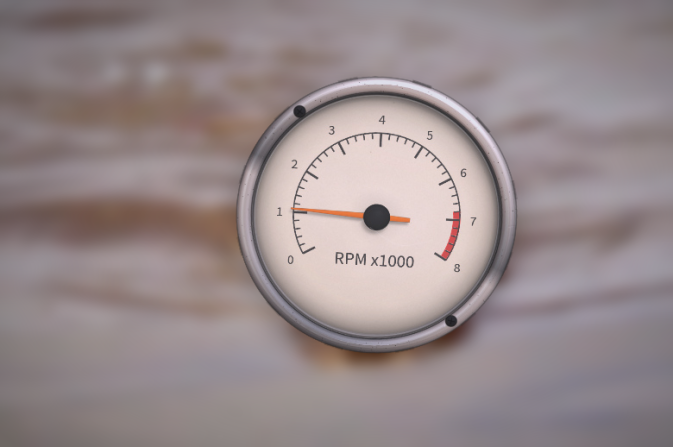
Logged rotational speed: {"value": 1100, "unit": "rpm"}
